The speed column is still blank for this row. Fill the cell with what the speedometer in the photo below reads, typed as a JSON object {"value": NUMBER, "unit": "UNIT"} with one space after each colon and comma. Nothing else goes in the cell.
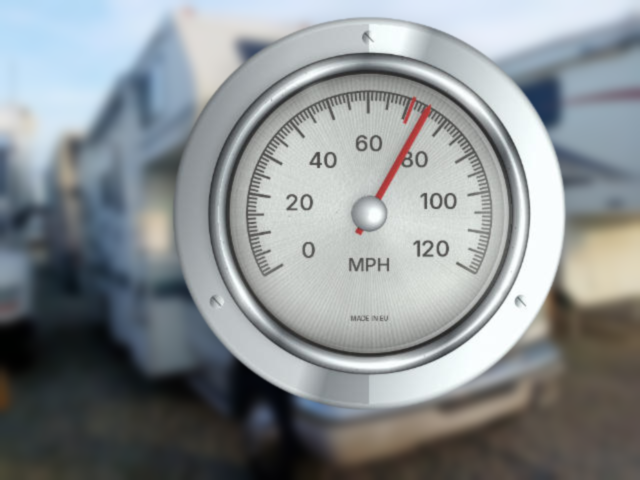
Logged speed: {"value": 75, "unit": "mph"}
